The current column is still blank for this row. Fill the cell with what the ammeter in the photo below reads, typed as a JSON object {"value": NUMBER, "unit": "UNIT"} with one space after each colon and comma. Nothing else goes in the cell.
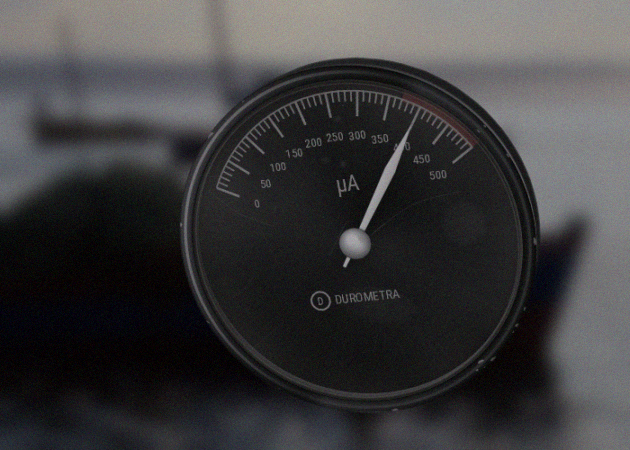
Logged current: {"value": 400, "unit": "µA"}
